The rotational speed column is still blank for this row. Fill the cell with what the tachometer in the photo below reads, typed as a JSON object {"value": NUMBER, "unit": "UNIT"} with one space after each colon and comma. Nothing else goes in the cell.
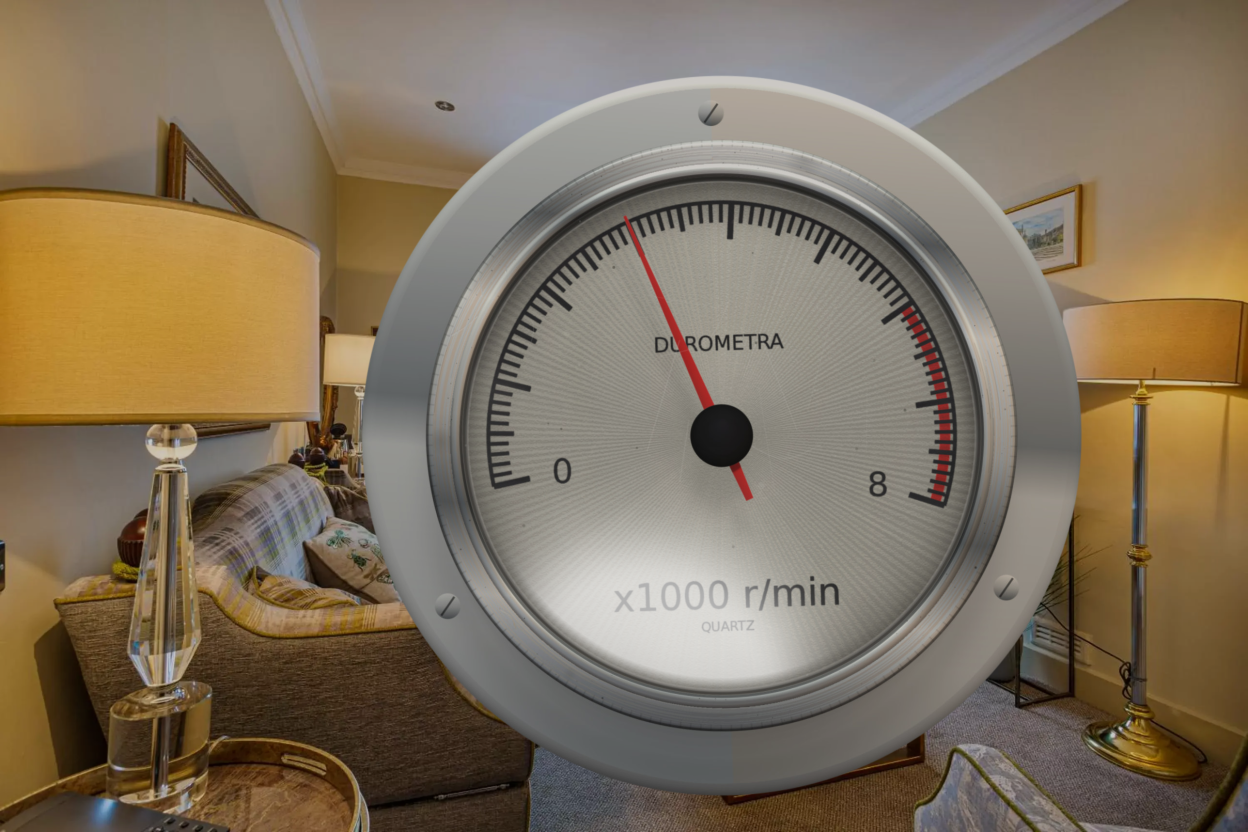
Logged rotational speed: {"value": 3000, "unit": "rpm"}
